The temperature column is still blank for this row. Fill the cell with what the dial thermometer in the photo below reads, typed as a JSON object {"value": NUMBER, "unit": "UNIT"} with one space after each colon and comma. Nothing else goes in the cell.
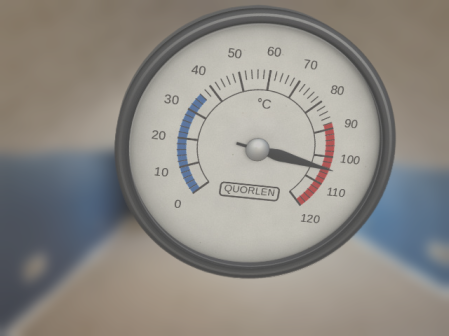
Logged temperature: {"value": 104, "unit": "°C"}
